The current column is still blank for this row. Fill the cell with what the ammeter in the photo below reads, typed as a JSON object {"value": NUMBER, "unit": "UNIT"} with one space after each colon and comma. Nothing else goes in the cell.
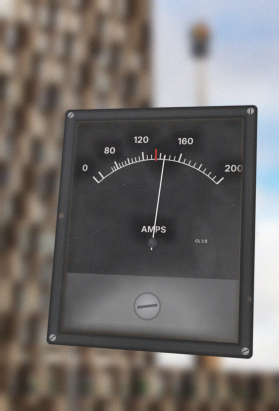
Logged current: {"value": 145, "unit": "A"}
